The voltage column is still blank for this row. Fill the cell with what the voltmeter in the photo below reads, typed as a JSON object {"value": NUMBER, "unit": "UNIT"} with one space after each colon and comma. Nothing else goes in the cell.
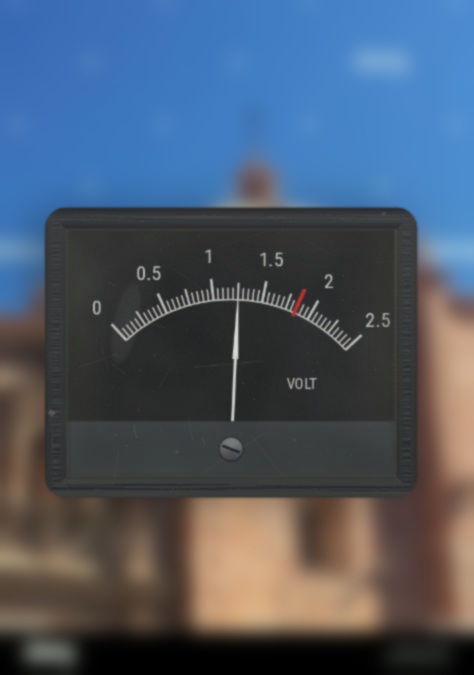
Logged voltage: {"value": 1.25, "unit": "V"}
